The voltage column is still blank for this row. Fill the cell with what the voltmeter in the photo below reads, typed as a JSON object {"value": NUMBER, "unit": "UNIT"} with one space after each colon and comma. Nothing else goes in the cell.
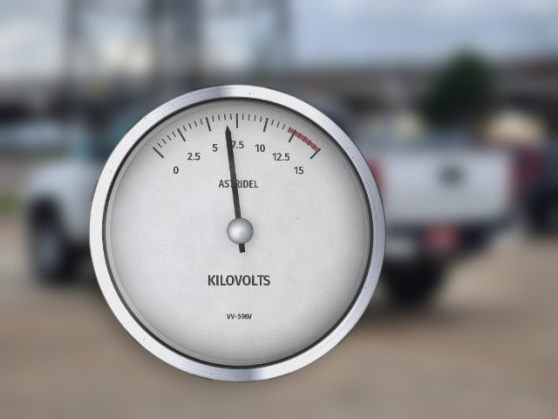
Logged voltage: {"value": 6.5, "unit": "kV"}
